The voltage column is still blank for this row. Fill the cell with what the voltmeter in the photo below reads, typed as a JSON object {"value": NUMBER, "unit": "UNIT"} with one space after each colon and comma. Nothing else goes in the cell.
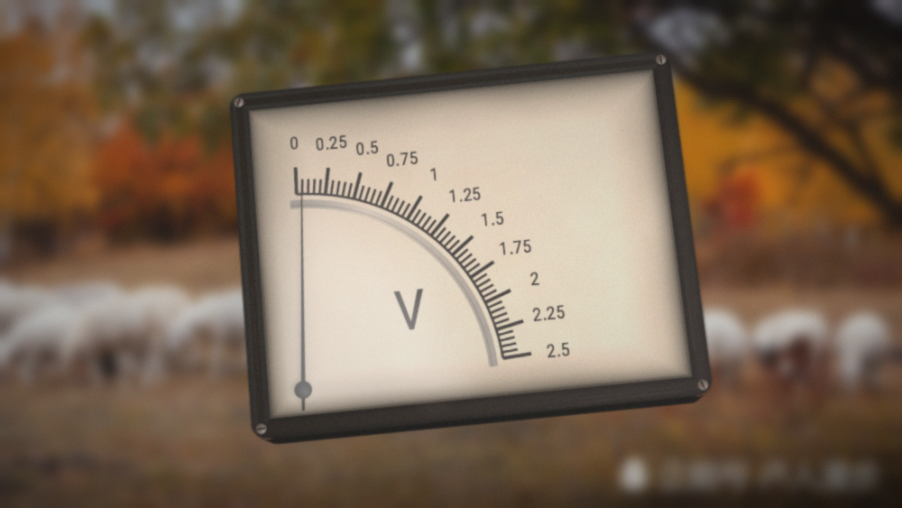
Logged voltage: {"value": 0.05, "unit": "V"}
